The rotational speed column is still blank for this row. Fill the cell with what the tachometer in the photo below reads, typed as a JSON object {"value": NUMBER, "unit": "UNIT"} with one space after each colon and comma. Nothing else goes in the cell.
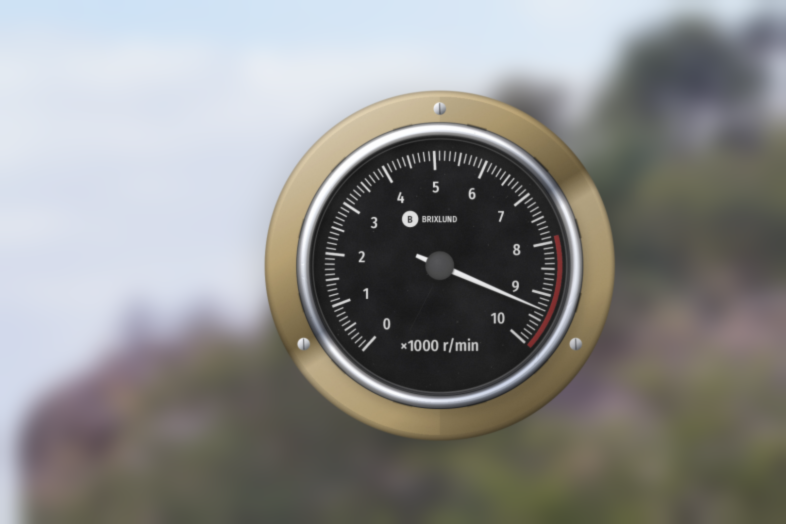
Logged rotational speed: {"value": 9300, "unit": "rpm"}
